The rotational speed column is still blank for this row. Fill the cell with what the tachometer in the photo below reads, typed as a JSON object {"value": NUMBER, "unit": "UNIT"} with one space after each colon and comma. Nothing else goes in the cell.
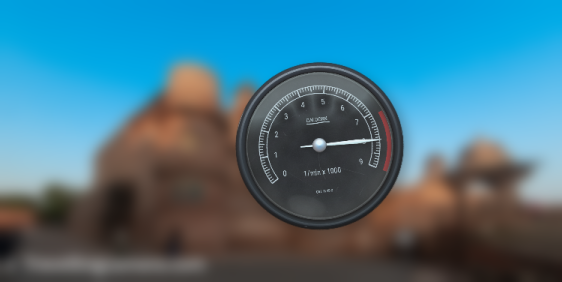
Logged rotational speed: {"value": 8000, "unit": "rpm"}
